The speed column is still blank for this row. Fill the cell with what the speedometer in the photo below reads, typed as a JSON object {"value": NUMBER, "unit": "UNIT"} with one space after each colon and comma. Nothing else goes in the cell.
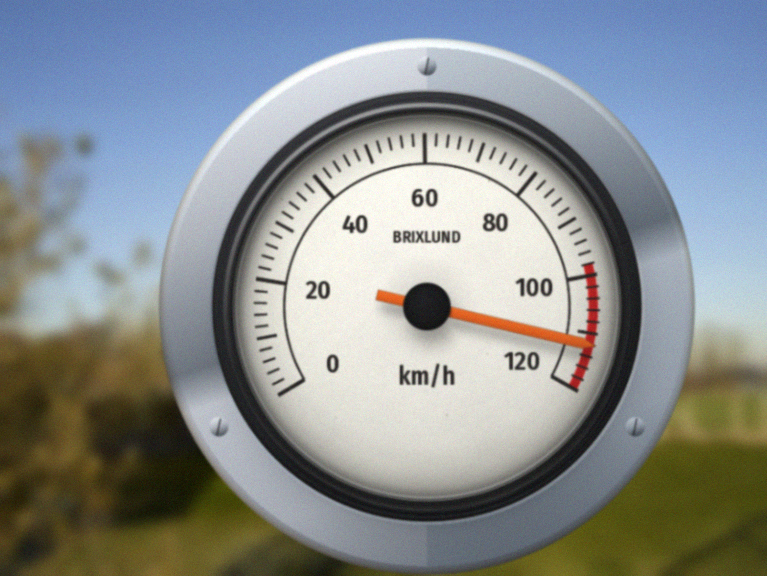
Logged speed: {"value": 112, "unit": "km/h"}
